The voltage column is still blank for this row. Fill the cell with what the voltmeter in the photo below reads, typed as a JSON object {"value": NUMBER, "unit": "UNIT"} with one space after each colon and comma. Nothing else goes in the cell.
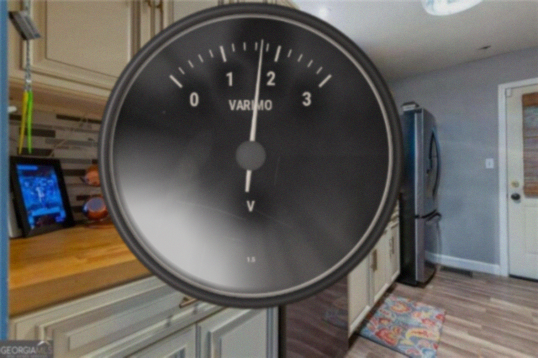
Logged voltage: {"value": 1.7, "unit": "V"}
